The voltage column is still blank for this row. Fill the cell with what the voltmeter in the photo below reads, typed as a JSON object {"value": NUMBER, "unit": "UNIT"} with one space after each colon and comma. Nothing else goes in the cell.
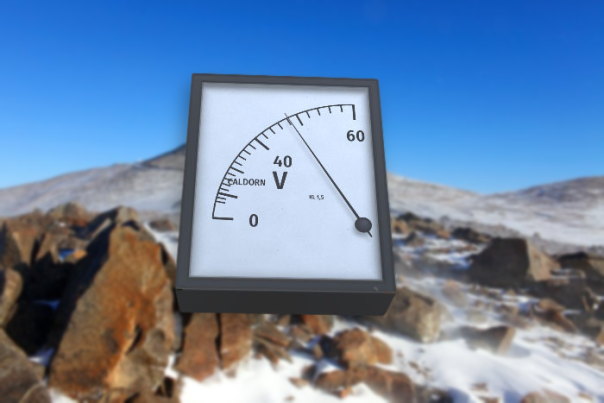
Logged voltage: {"value": 48, "unit": "V"}
